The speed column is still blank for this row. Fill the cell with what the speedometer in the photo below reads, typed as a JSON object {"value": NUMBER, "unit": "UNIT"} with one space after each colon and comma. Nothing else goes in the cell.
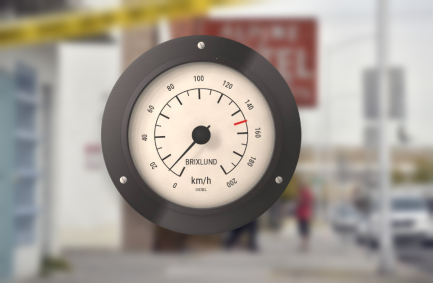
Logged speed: {"value": 10, "unit": "km/h"}
